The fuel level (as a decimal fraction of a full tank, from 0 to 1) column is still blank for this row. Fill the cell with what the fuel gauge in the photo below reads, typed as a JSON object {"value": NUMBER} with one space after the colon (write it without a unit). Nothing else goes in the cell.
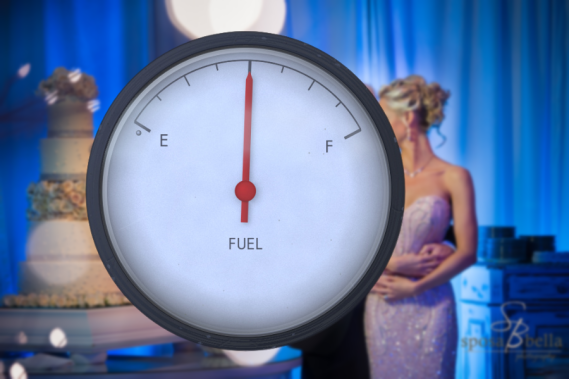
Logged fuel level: {"value": 0.5}
